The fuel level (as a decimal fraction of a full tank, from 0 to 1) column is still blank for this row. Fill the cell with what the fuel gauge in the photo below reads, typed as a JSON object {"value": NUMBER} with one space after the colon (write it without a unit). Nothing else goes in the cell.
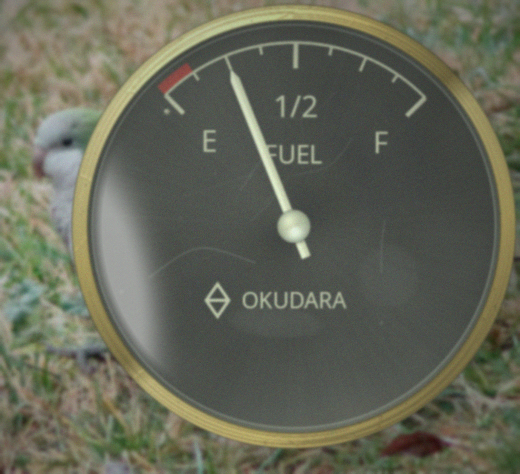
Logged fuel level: {"value": 0.25}
